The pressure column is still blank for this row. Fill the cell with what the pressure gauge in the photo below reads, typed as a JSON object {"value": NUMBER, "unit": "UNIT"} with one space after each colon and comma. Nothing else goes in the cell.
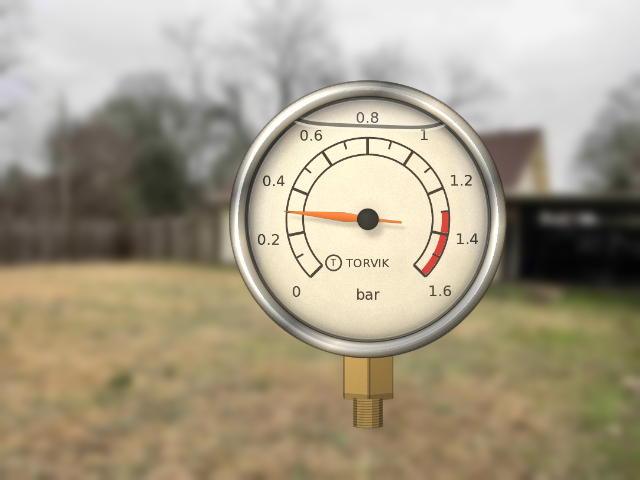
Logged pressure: {"value": 0.3, "unit": "bar"}
